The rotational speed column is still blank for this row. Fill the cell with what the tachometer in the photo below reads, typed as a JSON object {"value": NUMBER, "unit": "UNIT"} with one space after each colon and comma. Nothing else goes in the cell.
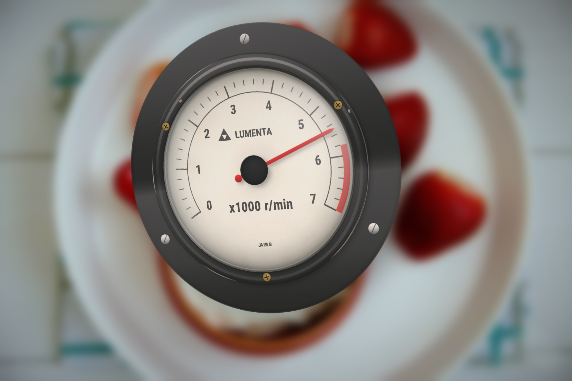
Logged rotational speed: {"value": 5500, "unit": "rpm"}
